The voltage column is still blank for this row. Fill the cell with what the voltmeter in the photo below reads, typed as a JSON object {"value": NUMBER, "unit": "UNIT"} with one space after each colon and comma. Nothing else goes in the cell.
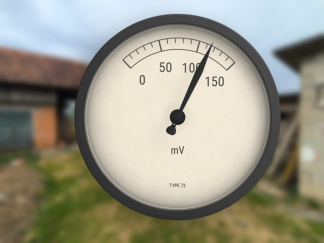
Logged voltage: {"value": 115, "unit": "mV"}
